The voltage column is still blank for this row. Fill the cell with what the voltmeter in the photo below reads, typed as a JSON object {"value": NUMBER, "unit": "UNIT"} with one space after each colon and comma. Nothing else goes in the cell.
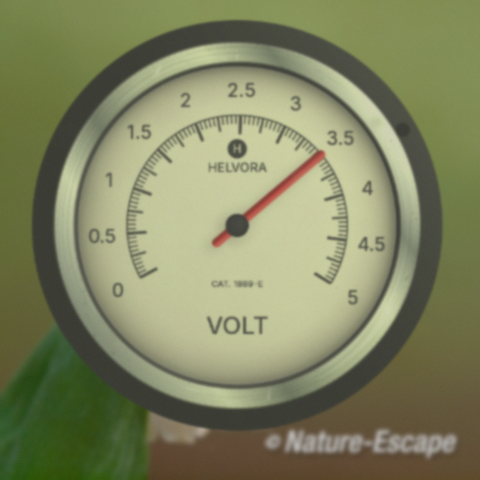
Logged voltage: {"value": 3.5, "unit": "V"}
